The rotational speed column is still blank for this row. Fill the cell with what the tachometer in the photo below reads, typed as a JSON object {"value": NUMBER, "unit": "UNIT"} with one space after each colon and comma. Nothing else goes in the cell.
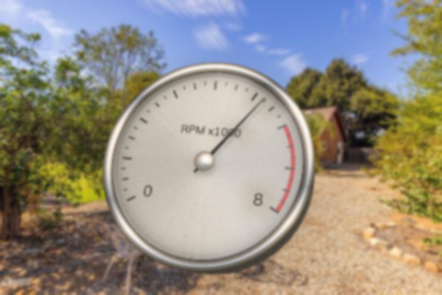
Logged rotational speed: {"value": 5250, "unit": "rpm"}
